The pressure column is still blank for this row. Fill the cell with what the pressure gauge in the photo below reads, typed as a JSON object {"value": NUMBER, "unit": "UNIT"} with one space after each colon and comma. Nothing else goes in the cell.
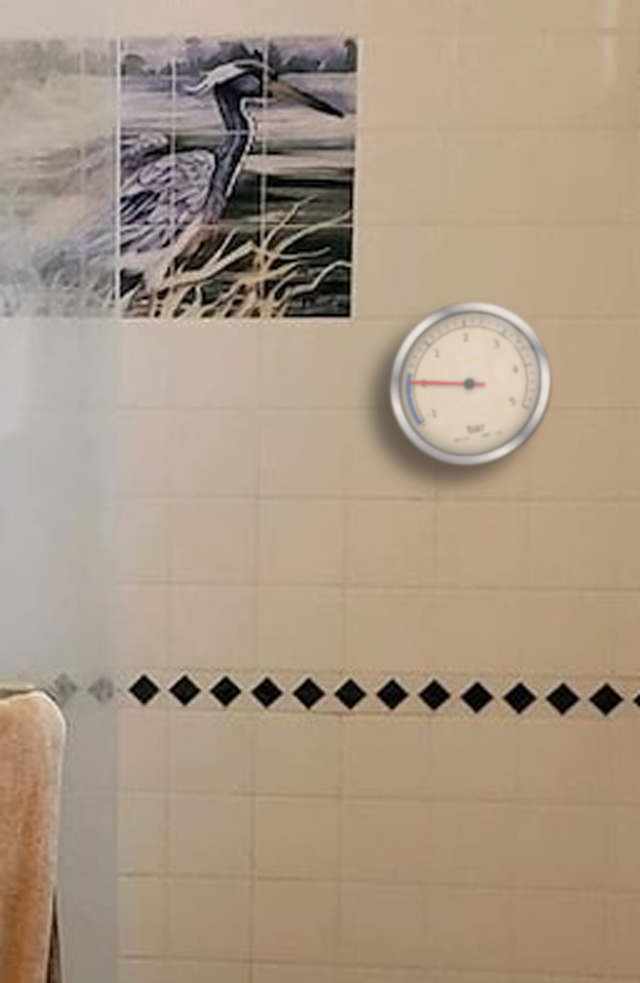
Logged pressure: {"value": 0, "unit": "bar"}
